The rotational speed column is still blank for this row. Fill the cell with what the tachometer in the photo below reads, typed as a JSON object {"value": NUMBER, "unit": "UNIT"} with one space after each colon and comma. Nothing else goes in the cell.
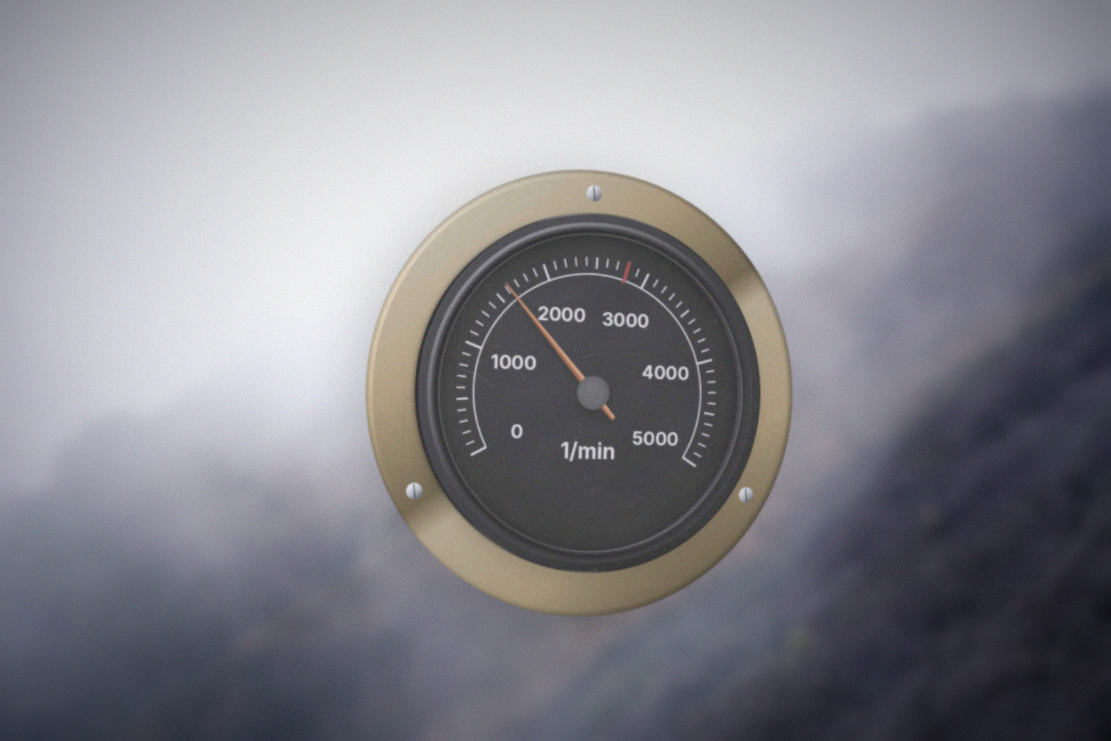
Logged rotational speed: {"value": 1600, "unit": "rpm"}
